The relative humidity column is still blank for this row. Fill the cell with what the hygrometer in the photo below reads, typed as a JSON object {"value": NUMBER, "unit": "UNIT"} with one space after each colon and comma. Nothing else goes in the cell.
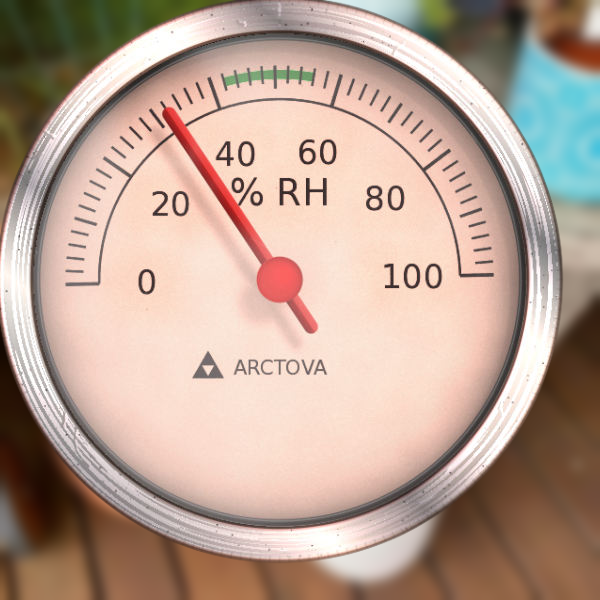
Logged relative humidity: {"value": 32, "unit": "%"}
